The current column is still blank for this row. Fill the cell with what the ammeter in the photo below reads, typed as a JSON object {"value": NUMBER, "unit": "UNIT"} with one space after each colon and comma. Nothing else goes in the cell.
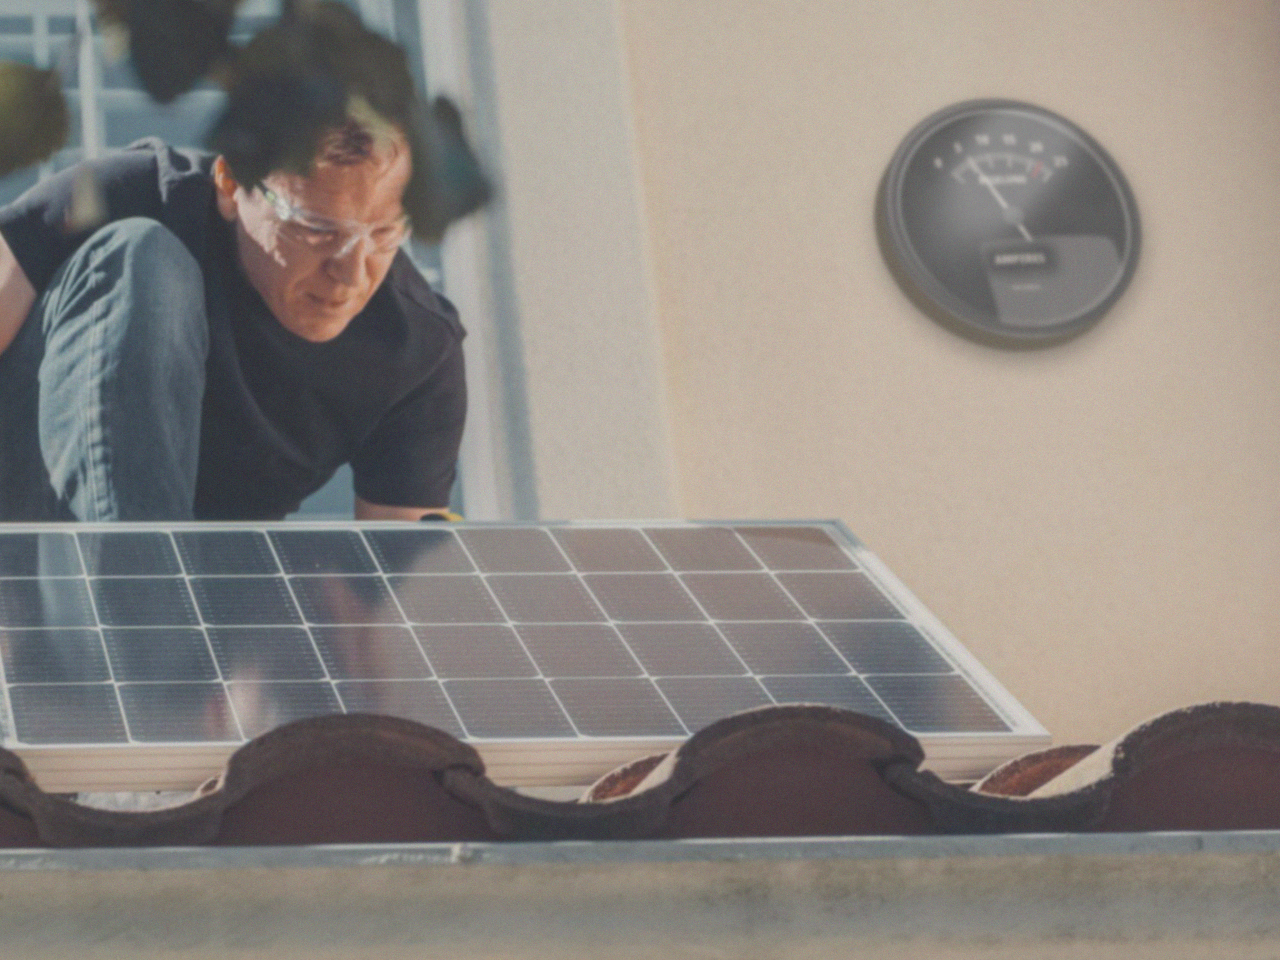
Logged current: {"value": 5, "unit": "A"}
